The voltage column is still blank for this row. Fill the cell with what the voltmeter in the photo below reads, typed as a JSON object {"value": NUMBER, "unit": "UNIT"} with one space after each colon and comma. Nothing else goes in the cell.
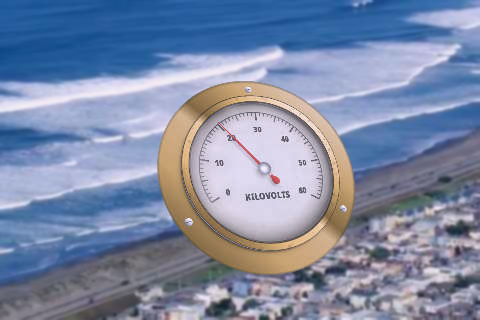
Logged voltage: {"value": 20, "unit": "kV"}
